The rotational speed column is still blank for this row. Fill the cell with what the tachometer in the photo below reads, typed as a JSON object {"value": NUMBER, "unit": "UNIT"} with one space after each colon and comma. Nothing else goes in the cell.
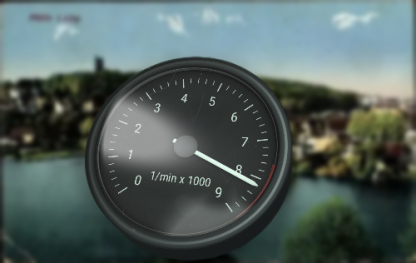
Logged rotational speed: {"value": 8200, "unit": "rpm"}
